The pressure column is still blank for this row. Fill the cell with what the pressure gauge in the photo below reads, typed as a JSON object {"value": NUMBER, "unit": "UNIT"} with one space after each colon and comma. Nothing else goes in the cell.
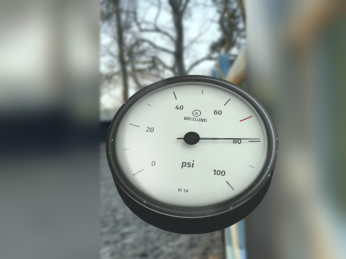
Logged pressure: {"value": 80, "unit": "psi"}
